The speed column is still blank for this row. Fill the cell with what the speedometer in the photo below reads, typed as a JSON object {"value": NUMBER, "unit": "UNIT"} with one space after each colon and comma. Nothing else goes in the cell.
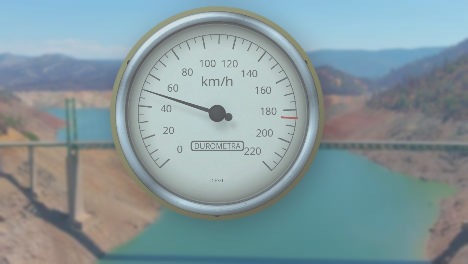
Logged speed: {"value": 50, "unit": "km/h"}
